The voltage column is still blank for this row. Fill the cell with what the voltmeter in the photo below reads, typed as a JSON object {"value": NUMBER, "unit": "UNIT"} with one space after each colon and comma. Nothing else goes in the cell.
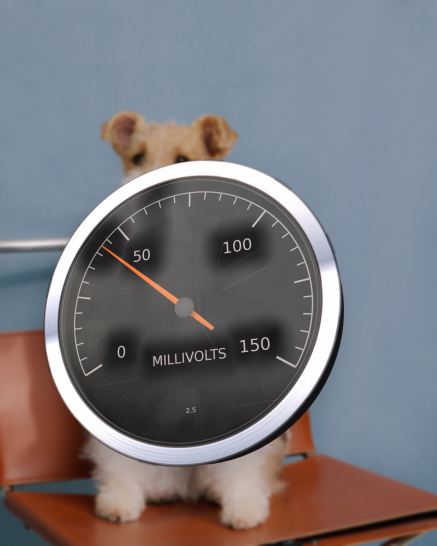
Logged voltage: {"value": 42.5, "unit": "mV"}
